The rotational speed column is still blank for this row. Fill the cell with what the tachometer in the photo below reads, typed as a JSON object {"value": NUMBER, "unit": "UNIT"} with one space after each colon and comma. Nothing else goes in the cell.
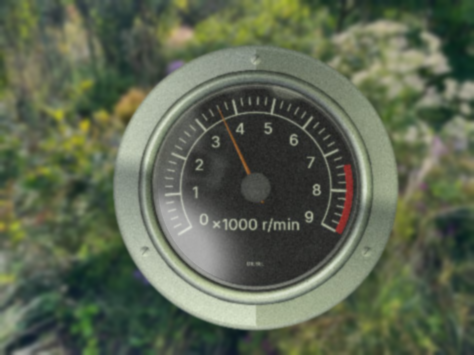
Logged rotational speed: {"value": 3600, "unit": "rpm"}
